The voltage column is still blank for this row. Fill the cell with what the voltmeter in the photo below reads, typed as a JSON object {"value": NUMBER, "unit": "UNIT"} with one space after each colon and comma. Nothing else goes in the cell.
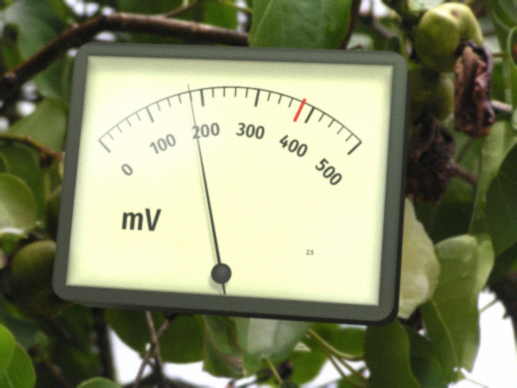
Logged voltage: {"value": 180, "unit": "mV"}
